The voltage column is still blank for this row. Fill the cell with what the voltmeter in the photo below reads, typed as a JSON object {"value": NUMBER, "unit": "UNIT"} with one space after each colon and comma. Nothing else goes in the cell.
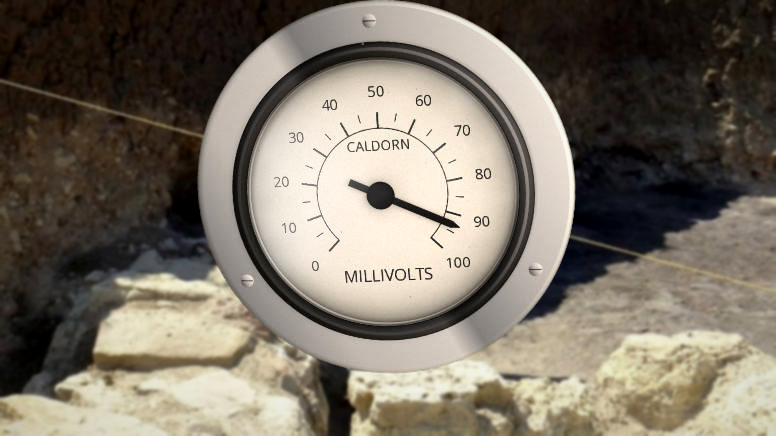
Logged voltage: {"value": 92.5, "unit": "mV"}
